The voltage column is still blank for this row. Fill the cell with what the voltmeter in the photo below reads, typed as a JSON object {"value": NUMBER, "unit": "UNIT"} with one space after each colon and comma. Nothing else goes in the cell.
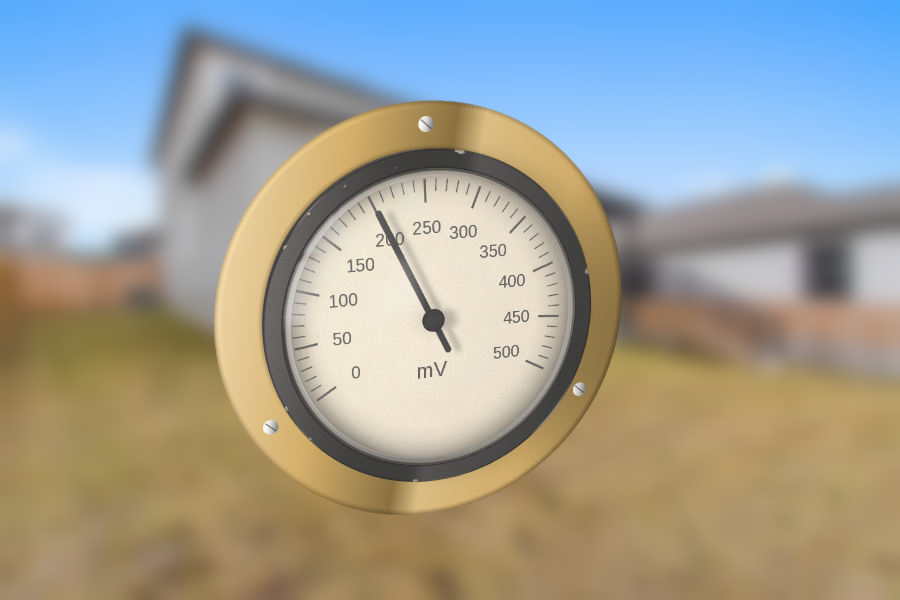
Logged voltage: {"value": 200, "unit": "mV"}
